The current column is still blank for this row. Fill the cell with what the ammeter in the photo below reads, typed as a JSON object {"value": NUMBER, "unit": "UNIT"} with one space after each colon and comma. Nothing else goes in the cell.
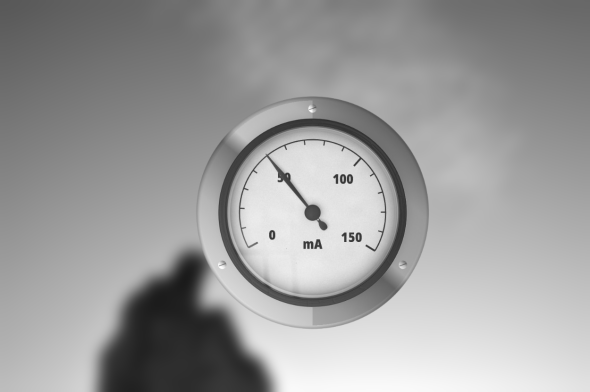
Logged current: {"value": 50, "unit": "mA"}
